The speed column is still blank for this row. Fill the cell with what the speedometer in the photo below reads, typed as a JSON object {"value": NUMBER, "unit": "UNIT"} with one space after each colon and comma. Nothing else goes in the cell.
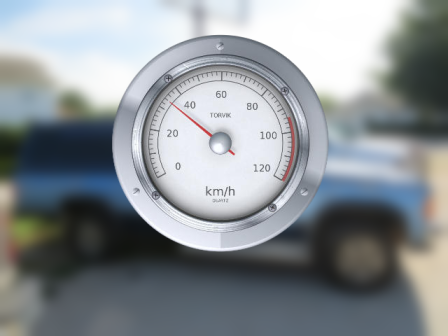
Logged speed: {"value": 34, "unit": "km/h"}
